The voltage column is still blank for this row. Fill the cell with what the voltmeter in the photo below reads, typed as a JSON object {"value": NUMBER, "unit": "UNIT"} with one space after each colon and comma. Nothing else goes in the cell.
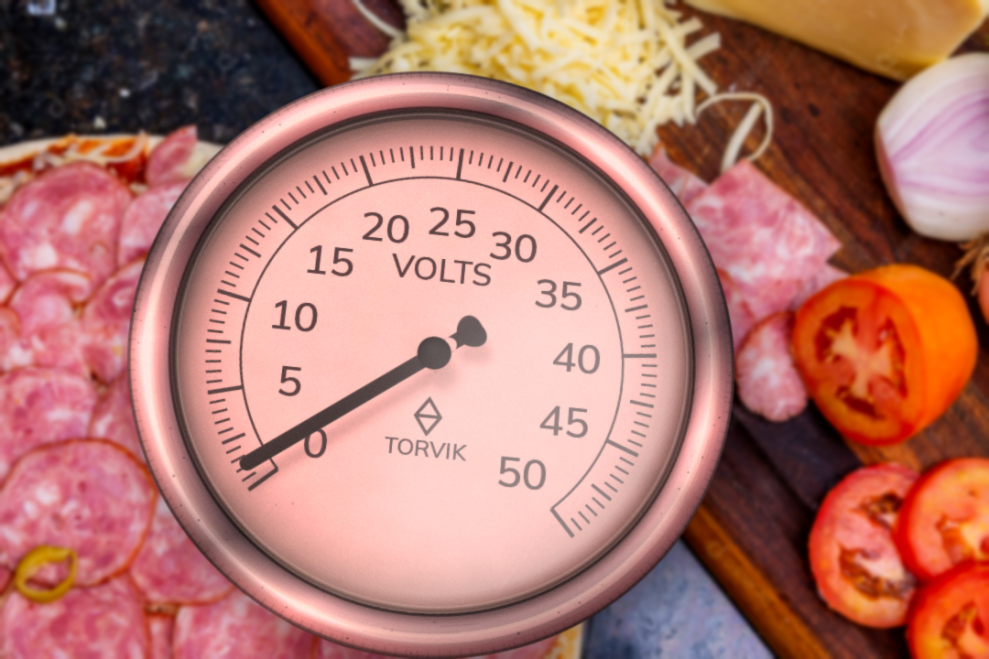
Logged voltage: {"value": 1, "unit": "V"}
